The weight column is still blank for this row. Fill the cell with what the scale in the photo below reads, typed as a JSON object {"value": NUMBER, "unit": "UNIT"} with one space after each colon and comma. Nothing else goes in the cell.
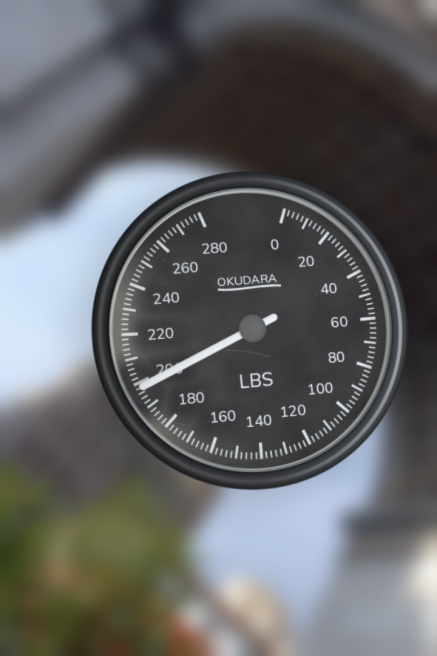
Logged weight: {"value": 198, "unit": "lb"}
